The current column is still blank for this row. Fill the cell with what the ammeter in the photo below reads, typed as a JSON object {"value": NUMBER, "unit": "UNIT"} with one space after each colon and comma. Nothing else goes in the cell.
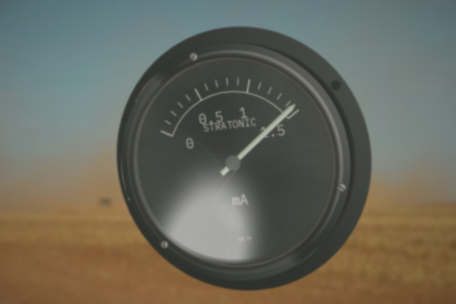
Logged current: {"value": 1.45, "unit": "mA"}
